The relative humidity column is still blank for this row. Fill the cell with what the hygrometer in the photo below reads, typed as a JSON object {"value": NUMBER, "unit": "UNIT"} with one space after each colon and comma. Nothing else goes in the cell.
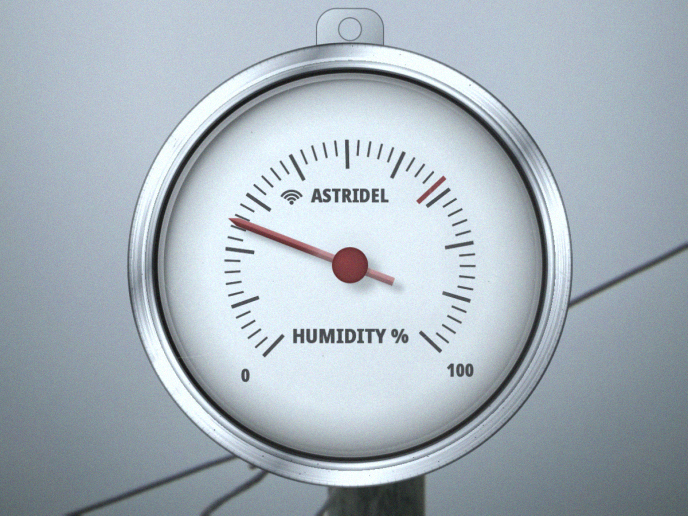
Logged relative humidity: {"value": 25, "unit": "%"}
